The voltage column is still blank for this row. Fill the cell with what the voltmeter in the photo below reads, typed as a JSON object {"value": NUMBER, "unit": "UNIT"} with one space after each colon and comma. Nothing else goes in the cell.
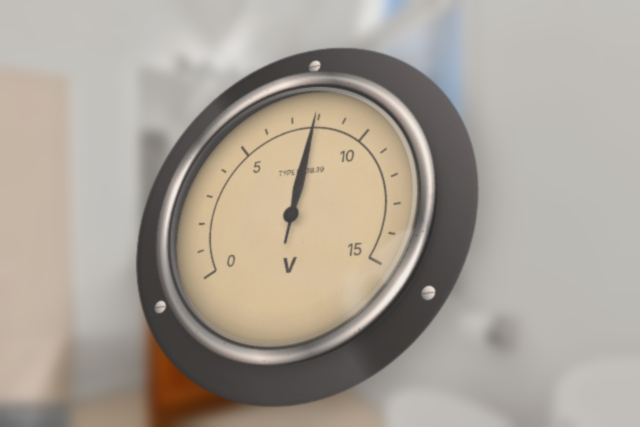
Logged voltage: {"value": 8, "unit": "V"}
